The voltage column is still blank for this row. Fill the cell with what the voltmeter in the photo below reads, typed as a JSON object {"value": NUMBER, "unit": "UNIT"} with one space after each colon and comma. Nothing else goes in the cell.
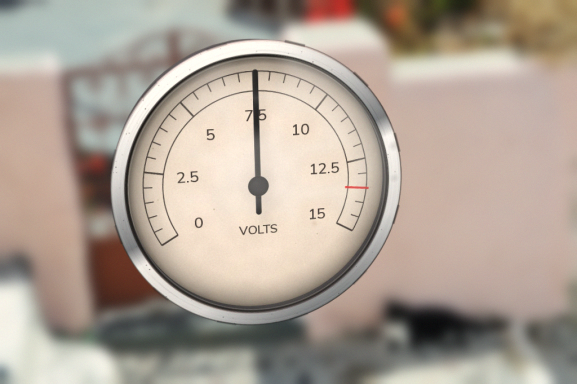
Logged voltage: {"value": 7.5, "unit": "V"}
